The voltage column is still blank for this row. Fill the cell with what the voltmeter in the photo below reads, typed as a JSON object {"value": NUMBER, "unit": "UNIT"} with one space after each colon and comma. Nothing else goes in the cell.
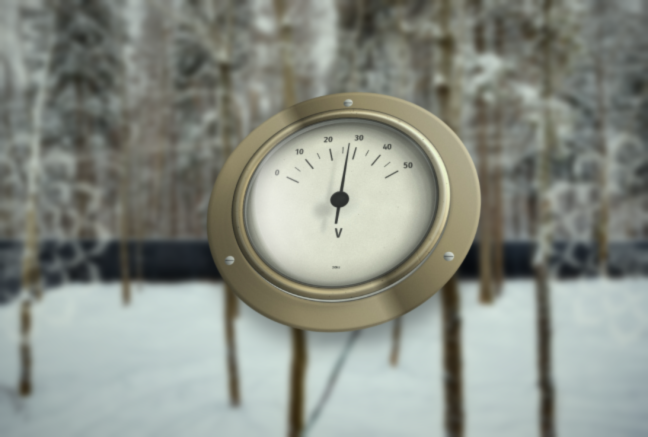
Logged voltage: {"value": 27.5, "unit": "V"}
